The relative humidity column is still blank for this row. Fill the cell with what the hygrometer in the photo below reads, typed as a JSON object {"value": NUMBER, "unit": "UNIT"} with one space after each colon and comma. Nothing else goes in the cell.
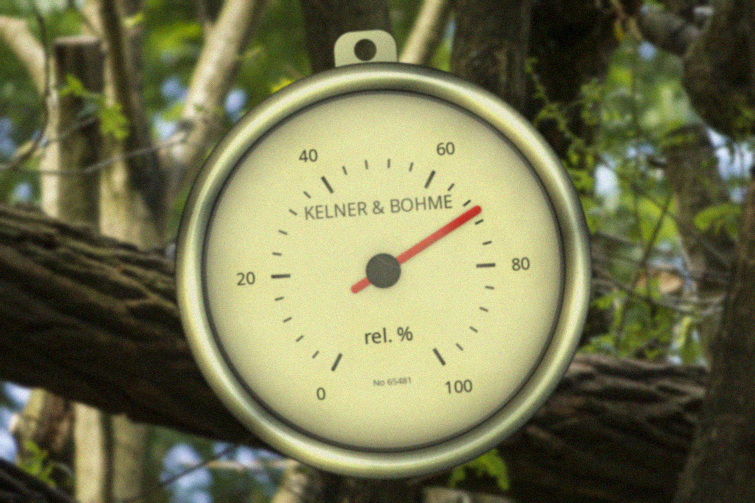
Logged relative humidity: {"value": 70, "unit": "%"}
